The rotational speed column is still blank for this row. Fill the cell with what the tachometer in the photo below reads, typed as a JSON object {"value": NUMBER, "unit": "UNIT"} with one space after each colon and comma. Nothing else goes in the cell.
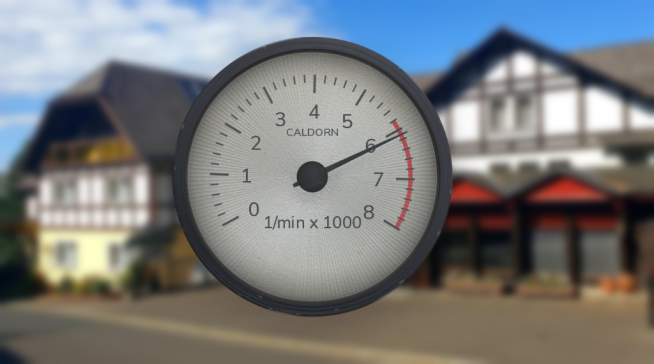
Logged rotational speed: {"value": 6100, "unit": "rpm"}
